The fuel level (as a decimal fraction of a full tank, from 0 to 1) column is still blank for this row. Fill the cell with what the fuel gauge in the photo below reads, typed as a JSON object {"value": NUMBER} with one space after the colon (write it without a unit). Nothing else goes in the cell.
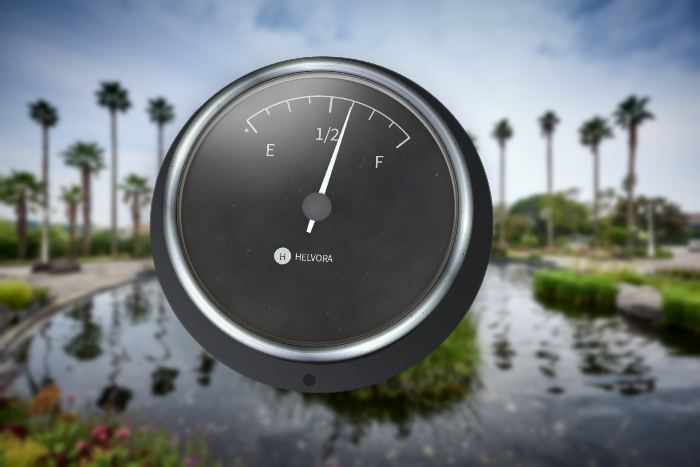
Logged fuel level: {"value": 0.625}
